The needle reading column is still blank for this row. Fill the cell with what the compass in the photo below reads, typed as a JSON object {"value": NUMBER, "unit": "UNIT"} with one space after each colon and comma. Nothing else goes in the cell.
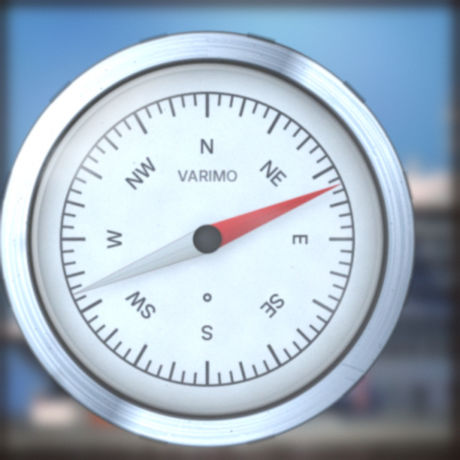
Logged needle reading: {"value": 67.5, "unit": "°"}
